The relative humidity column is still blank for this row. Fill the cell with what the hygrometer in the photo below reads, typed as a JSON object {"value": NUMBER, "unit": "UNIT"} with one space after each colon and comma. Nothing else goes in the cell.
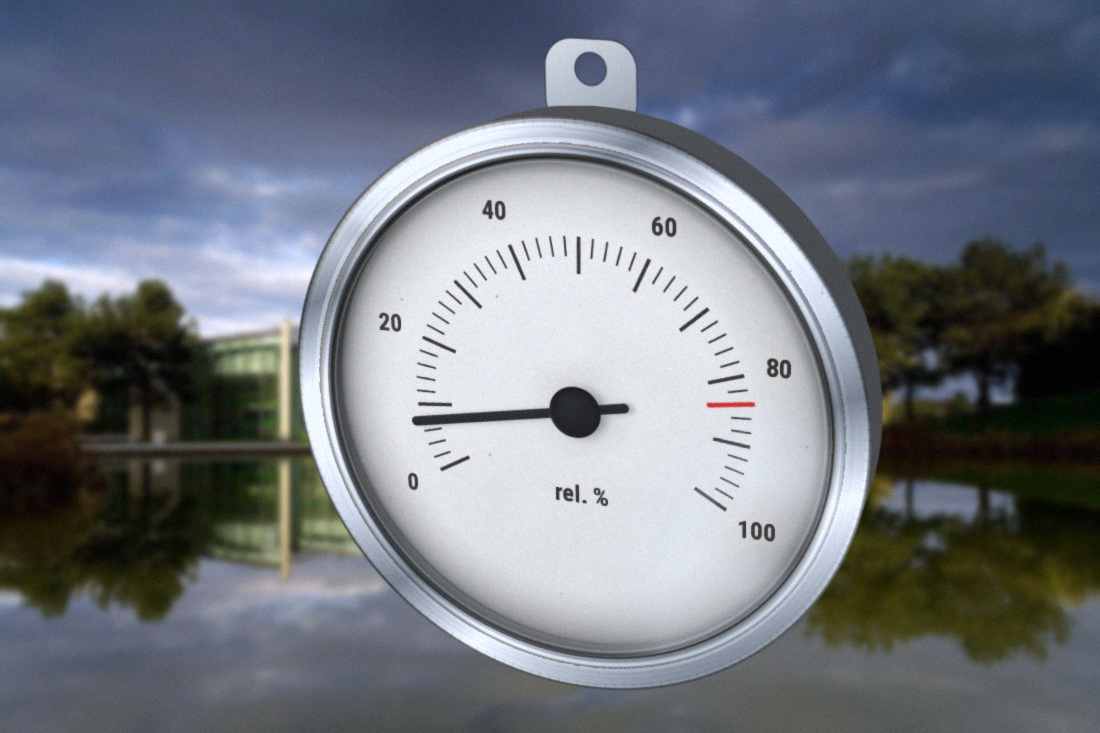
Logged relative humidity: {"value": 8, "unit": "%"}
